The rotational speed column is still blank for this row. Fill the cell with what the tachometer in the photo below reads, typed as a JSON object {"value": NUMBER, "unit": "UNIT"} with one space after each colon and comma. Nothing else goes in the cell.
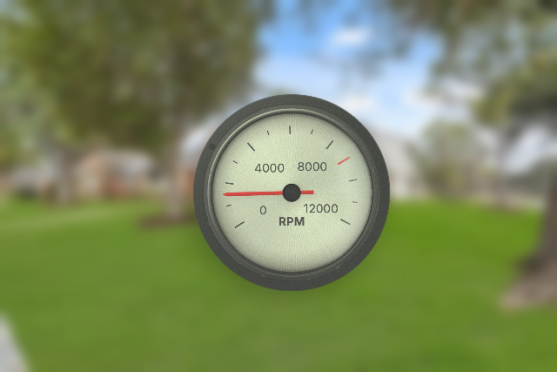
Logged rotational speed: {"value": 1500, "unit": "rpm"}
